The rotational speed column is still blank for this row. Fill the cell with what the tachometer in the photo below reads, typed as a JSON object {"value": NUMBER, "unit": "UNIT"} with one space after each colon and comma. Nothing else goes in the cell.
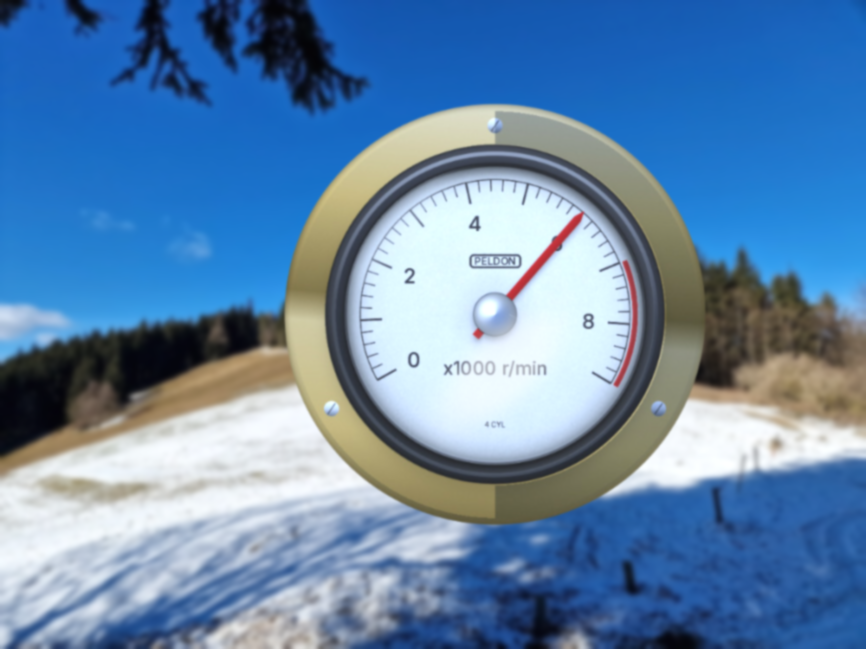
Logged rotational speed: {"value": 6000, "unit": "rpm"}
